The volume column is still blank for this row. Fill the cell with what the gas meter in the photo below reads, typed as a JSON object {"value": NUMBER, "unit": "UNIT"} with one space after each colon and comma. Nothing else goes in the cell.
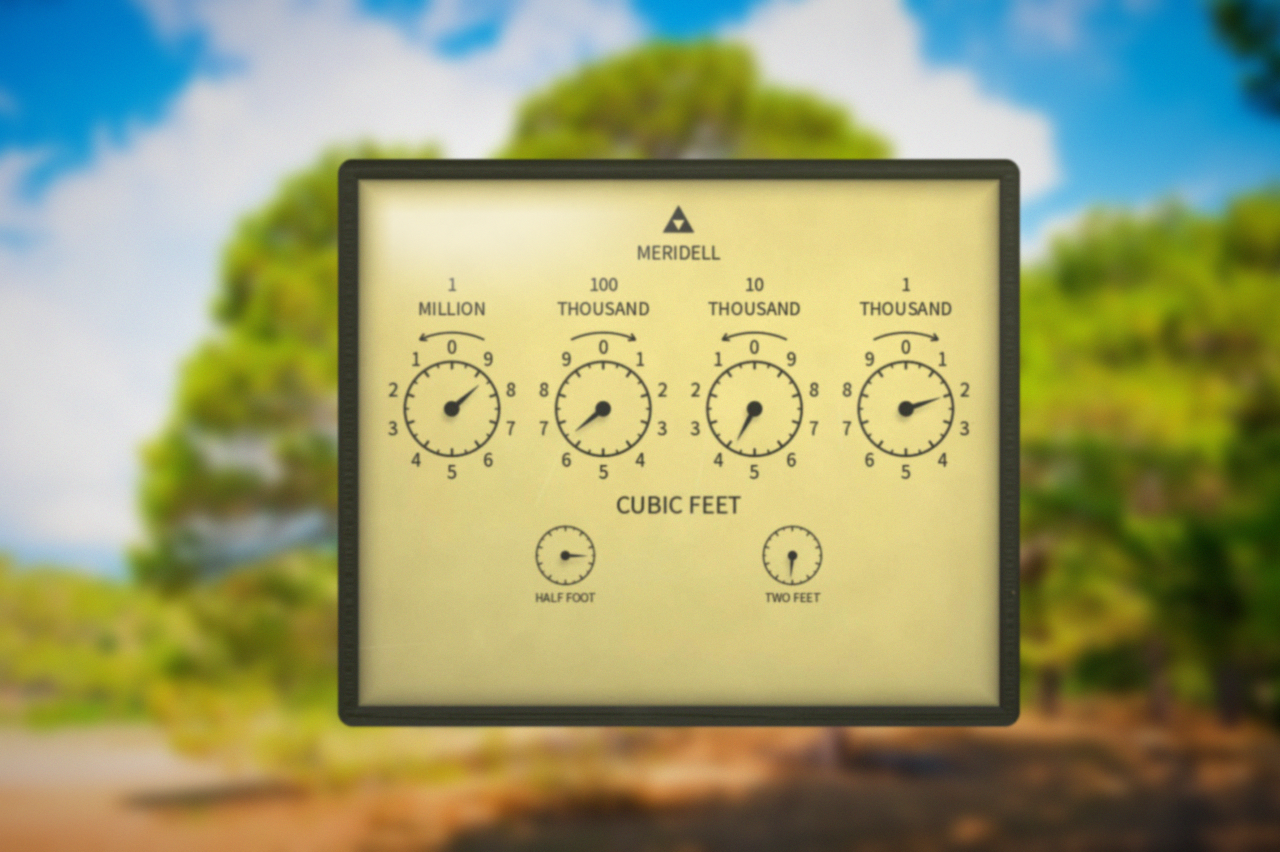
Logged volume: {"value": 864200, "unit": "ft³"}
